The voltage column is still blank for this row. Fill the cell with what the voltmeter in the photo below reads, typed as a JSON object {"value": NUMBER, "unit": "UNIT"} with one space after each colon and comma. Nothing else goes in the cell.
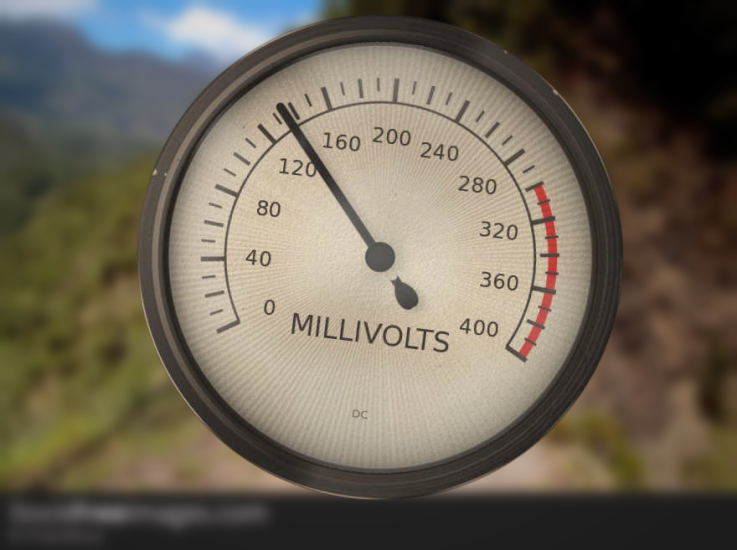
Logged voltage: {"value": 135, "unit": "mV"}
